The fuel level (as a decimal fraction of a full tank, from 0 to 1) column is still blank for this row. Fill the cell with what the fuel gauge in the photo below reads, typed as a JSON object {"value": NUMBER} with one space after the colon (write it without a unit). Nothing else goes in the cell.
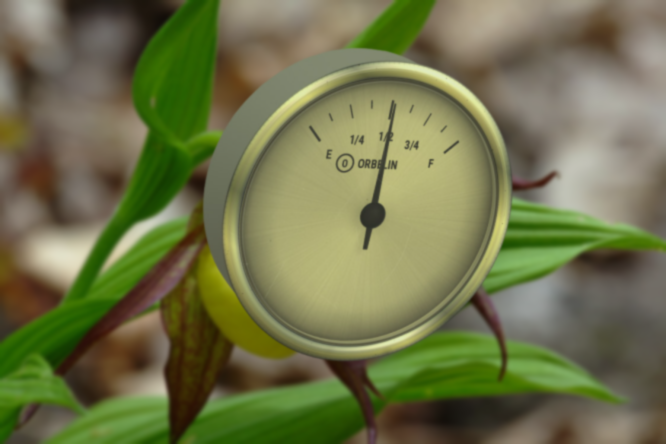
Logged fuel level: {"value": 0.5}
